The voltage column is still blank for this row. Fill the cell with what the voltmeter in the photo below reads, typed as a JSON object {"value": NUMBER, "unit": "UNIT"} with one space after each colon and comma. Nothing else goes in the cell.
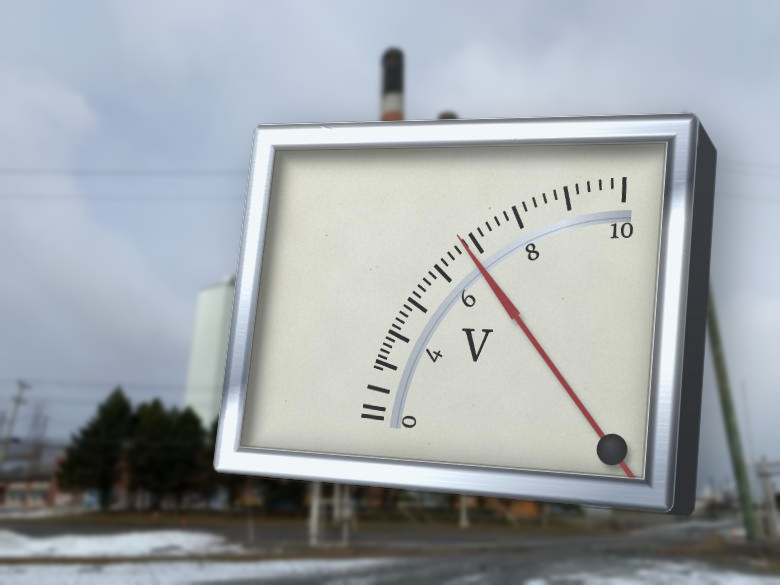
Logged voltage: {"value": 6.8, "unit": "V"}
